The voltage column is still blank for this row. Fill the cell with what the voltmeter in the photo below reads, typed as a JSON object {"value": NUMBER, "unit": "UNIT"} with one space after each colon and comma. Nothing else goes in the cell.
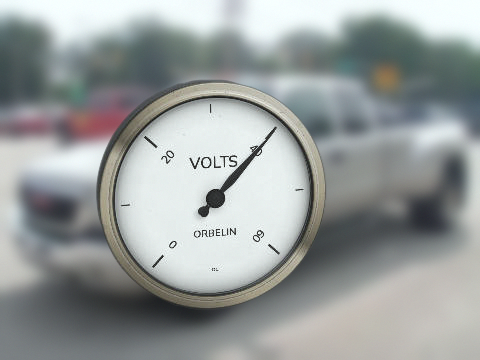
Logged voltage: {"value": 40, "unit": "V"}
